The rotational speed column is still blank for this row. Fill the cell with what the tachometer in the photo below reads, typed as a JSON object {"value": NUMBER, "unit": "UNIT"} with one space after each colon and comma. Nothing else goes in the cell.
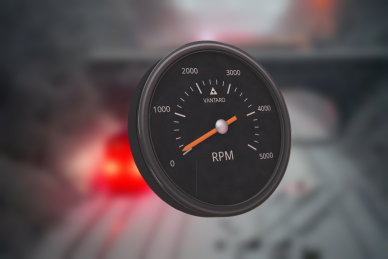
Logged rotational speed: {"value": 100, "unit": "rpm"}
